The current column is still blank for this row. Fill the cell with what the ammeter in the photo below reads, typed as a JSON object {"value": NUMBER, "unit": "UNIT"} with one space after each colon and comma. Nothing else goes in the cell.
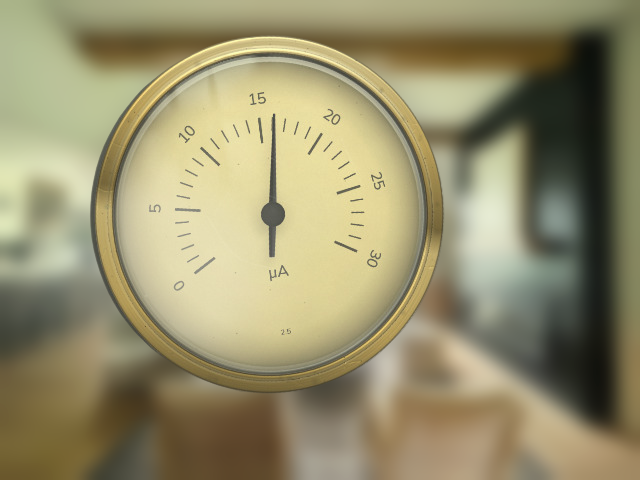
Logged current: {"value": 16, "unit": "µA"}
